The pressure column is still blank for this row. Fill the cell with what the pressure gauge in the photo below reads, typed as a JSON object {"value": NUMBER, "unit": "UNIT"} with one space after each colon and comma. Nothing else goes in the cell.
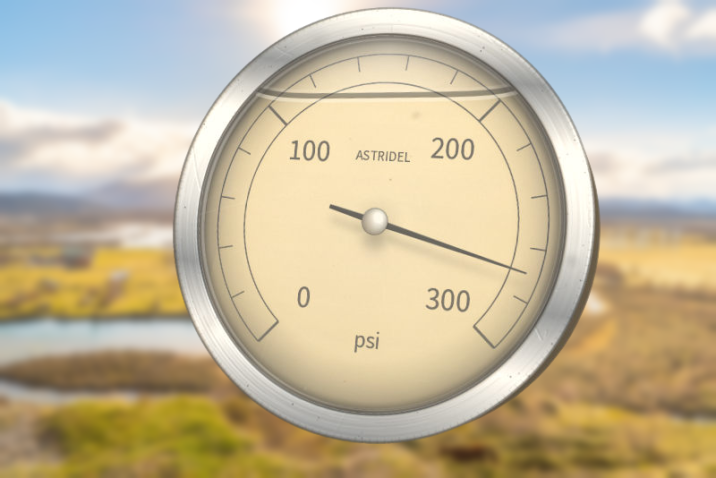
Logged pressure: {"value": 270, "unit": "psi"}
